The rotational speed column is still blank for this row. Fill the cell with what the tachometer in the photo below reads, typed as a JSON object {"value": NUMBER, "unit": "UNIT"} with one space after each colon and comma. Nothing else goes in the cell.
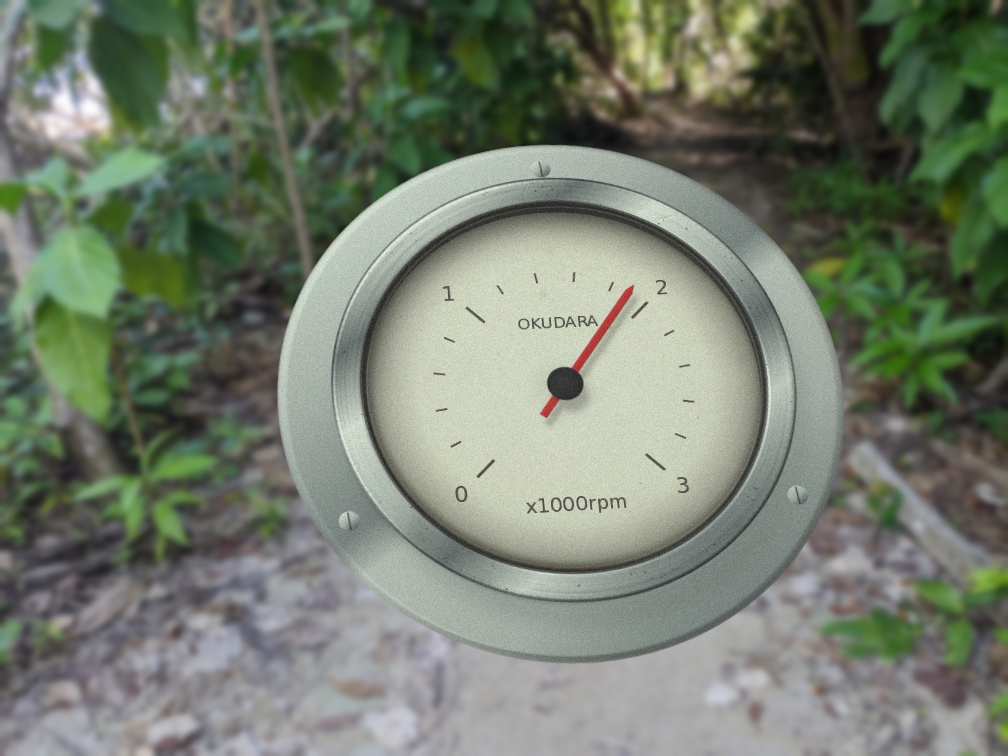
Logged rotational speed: {"value": 1900, "unit": "rpm"}
